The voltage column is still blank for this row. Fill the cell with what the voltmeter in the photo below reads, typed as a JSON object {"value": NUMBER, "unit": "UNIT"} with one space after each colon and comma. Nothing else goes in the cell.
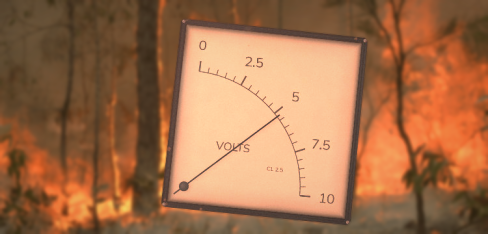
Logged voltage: {"value": 5.25, "unit": "V"}
